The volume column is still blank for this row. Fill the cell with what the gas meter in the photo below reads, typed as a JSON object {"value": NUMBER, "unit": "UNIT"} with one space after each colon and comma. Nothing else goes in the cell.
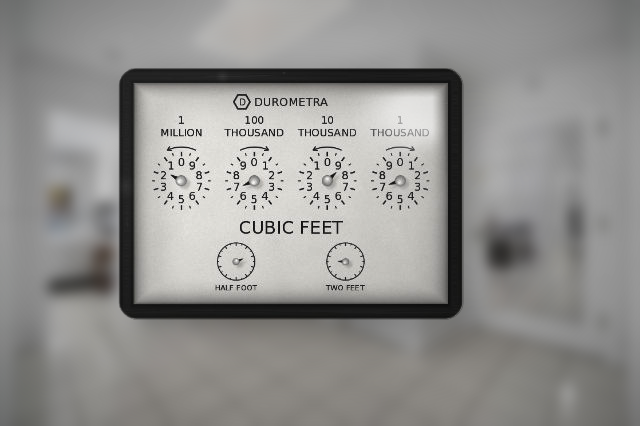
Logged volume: {"value": 168700, "unit": "ft³"}
